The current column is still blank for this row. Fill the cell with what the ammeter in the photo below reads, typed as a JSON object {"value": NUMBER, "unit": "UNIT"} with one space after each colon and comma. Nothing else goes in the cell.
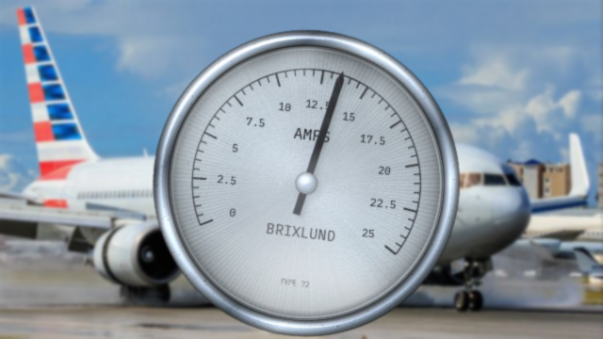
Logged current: {"value": 13.5, "unit": "A"}
